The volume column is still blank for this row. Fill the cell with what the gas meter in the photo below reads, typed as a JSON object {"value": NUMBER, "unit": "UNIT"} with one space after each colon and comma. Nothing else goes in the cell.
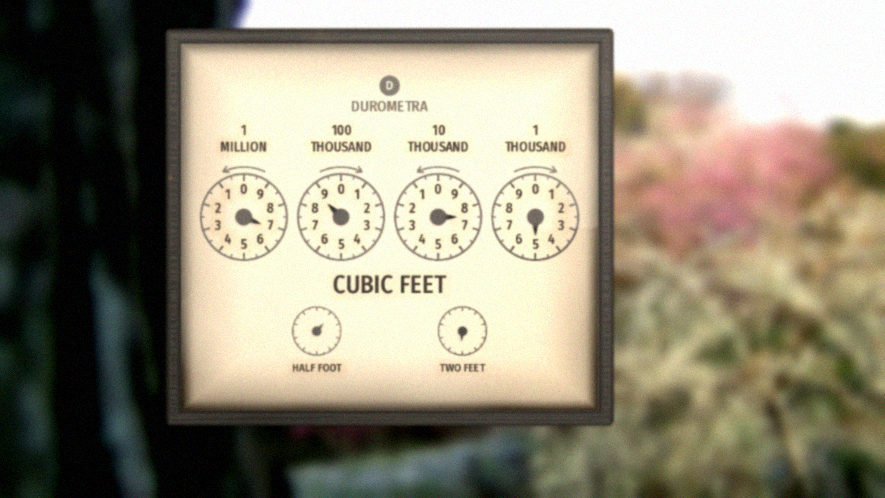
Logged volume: {"value": 687500, "unit": "ft³"}
